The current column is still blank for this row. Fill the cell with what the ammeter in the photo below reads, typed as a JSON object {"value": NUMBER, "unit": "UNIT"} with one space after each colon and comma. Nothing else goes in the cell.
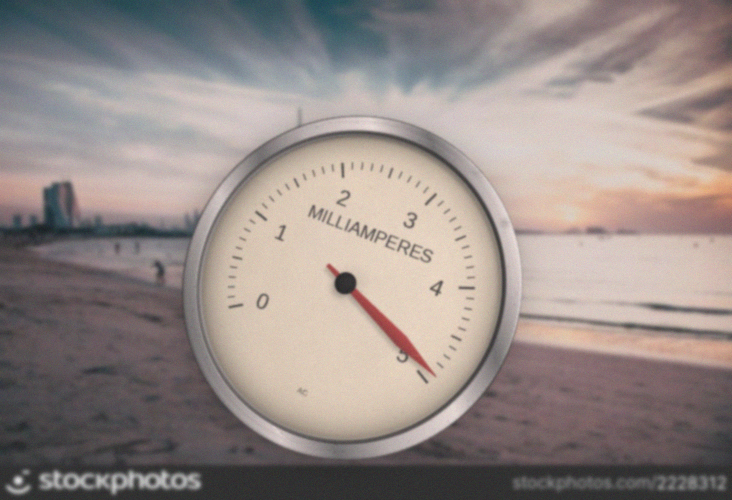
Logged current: {"value": 4.9, "unit": "mA"}
